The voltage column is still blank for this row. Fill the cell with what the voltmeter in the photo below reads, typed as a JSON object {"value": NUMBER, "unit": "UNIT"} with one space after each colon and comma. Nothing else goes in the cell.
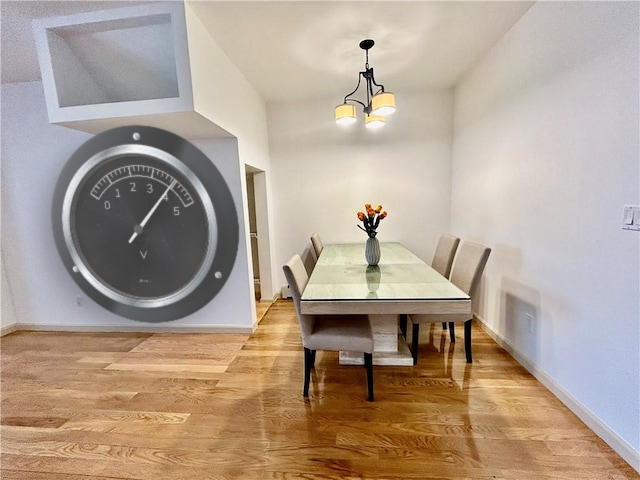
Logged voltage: {"value": 4, "unit": "V"}
